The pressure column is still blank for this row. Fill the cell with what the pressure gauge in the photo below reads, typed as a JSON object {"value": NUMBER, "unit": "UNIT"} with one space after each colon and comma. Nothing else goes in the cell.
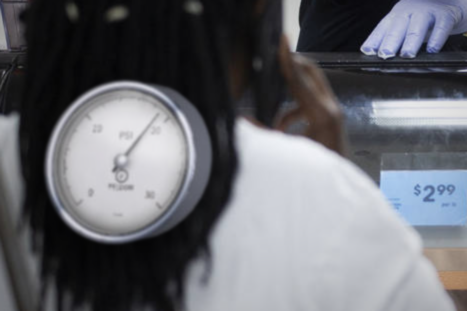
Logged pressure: {"value": 19, "unit": "psi"}
